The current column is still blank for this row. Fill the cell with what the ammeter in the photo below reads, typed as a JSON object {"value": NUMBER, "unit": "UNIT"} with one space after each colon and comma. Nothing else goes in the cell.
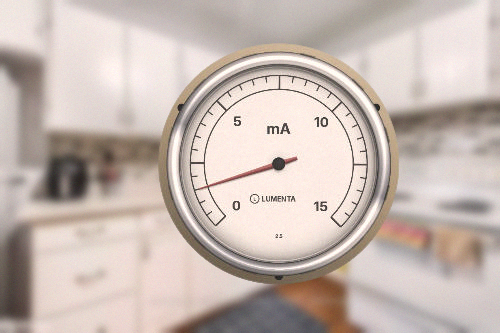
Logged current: {"value": 1.5, "unit": "mA"}
